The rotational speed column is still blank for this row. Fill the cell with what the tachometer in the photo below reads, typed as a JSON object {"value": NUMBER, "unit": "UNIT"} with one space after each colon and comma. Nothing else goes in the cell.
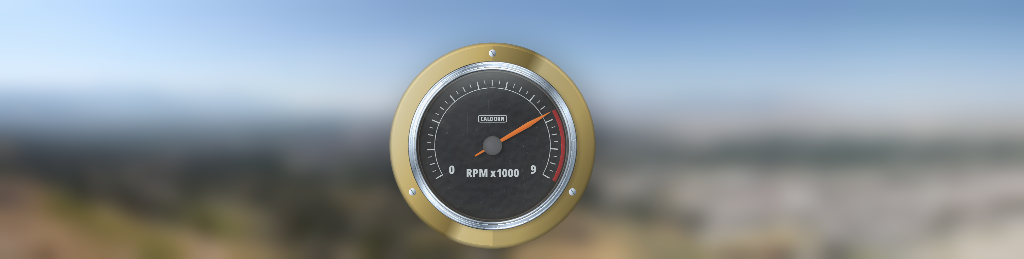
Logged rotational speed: {"value": 6750, "unit": "rpm"}
